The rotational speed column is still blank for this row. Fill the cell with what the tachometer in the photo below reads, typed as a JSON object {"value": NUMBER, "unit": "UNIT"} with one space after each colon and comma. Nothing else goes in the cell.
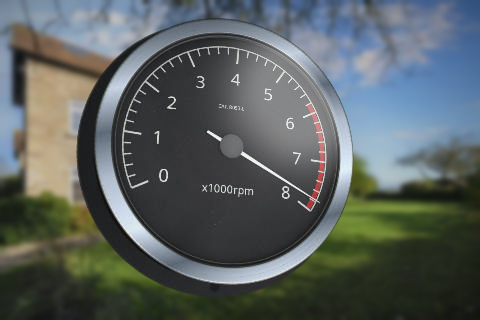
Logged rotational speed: {"value": 7800, "unit": "rpm"}
